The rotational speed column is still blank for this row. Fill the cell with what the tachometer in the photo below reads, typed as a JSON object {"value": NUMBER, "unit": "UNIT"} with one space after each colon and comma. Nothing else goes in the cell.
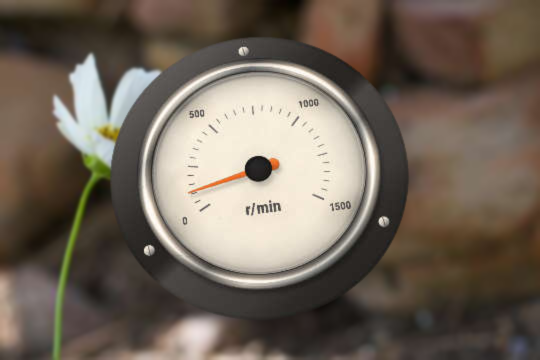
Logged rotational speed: {"value": 100, "unit": "rpm"}
